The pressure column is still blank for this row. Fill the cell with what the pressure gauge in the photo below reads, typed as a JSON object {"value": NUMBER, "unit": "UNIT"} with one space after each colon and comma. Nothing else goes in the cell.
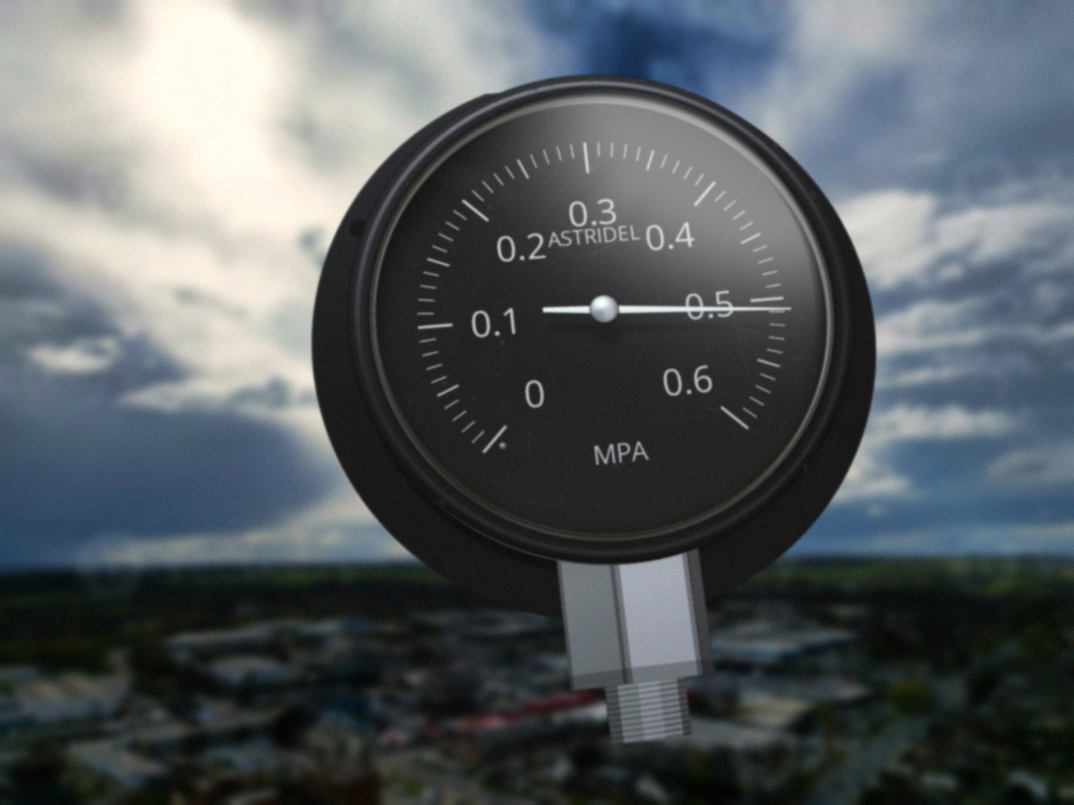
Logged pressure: {"value": 0.51, "unit": "MPa"}
